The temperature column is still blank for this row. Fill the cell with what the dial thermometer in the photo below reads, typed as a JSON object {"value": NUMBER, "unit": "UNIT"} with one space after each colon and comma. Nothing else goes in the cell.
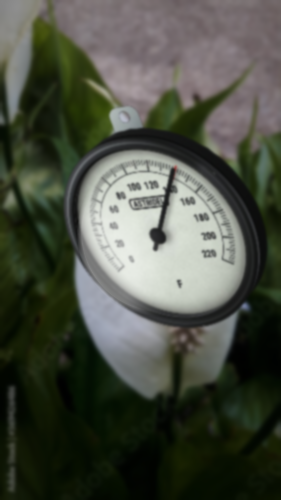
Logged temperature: {"value": 140, "unit": "°F"}
